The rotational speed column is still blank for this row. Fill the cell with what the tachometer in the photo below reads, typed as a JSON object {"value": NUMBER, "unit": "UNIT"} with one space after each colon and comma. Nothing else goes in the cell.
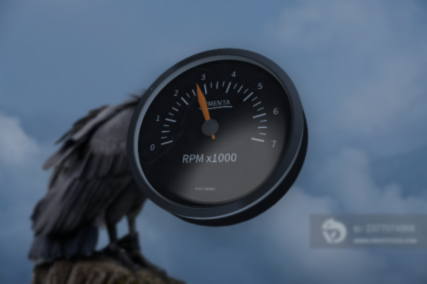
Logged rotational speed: {"value": 2750, "unit": "rpm"}
